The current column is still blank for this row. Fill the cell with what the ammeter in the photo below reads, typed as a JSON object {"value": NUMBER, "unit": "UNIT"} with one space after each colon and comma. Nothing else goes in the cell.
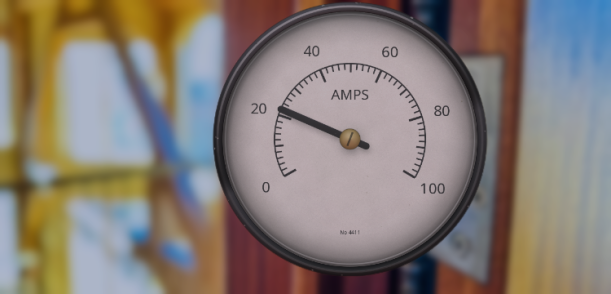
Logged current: {"value": 22, "unit": "A"}
